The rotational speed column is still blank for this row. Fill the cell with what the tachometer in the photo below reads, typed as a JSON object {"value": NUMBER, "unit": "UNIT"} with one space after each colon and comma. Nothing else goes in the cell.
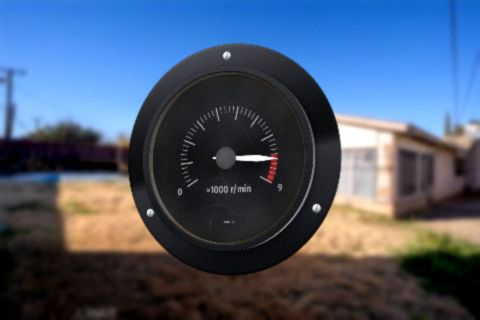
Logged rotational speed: {"value": 8000, "unit": "rpm"}
